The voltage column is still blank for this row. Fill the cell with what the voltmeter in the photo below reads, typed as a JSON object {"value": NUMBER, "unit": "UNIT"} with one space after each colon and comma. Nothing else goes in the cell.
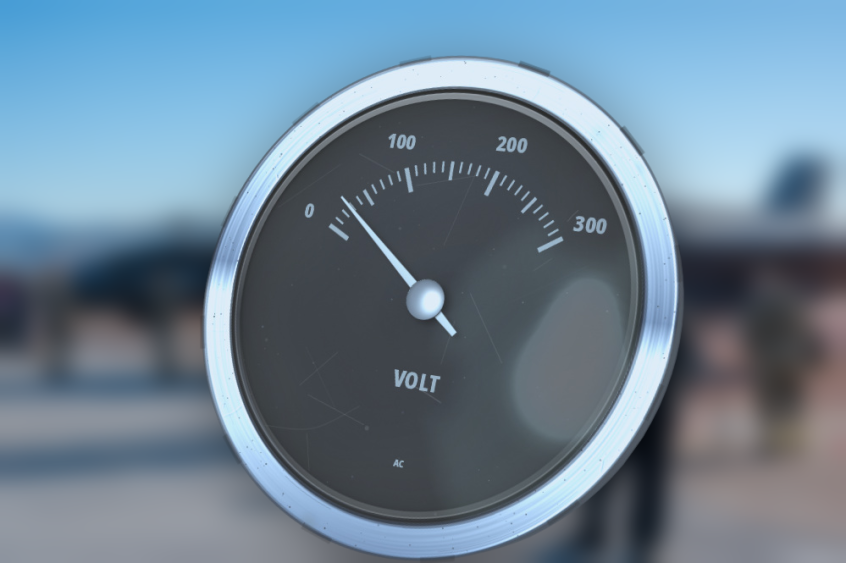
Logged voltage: {"value": 30, "unit": "V"}
